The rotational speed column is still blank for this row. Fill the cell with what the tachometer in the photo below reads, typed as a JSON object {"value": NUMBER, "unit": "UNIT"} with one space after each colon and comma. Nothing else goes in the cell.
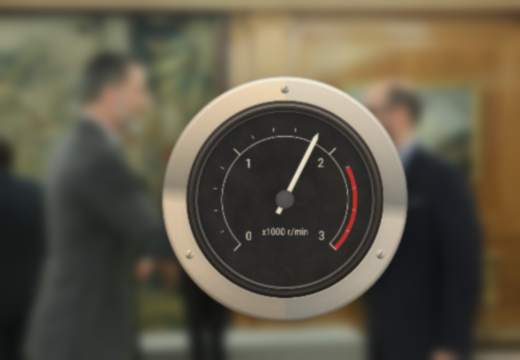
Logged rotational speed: {"value": 1800, "unit": "rpm"}
